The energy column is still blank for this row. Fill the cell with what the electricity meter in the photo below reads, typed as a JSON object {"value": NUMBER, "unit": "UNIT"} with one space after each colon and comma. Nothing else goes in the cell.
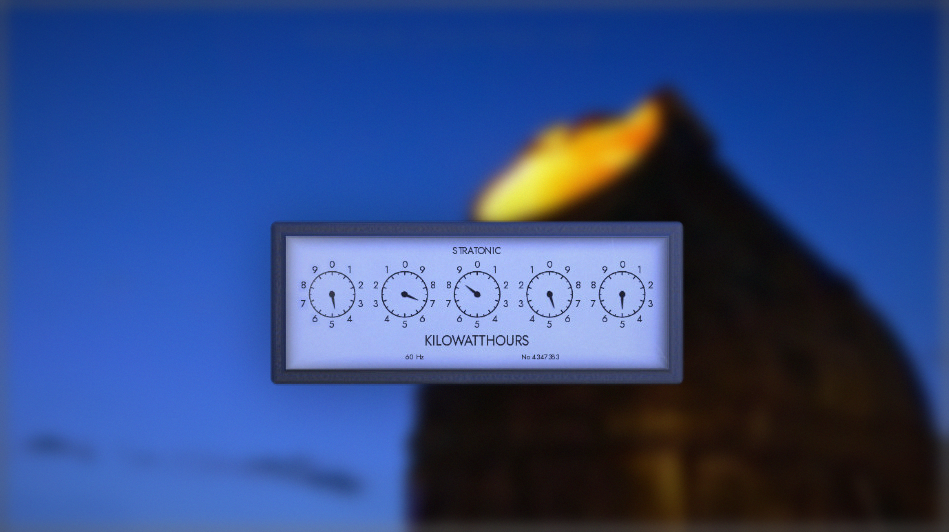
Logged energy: {"value": 46855, "unit": "kWh"}
